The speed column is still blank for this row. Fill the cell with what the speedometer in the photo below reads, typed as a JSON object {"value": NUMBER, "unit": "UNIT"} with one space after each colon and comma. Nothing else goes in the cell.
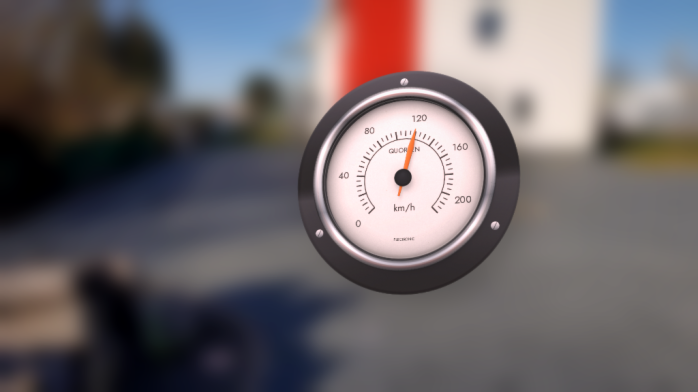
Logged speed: {"value": 120, "unit": "km/h"}
